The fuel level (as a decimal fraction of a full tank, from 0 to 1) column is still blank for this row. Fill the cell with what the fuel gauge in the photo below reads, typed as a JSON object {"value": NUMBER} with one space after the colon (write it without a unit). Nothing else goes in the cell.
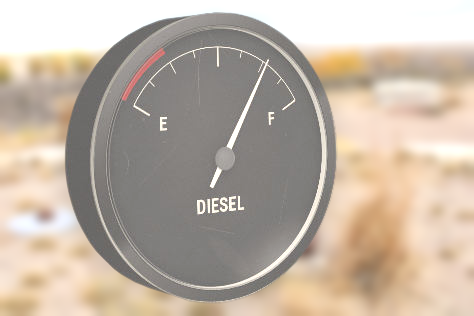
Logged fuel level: {"value": 0.75}
